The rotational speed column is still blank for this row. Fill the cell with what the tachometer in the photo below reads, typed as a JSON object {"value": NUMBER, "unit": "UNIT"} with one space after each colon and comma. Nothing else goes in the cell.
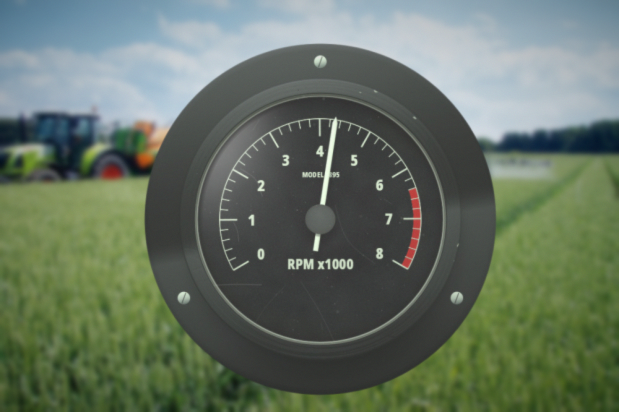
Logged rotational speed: {"value": 4300, "unit": "rpm"}
